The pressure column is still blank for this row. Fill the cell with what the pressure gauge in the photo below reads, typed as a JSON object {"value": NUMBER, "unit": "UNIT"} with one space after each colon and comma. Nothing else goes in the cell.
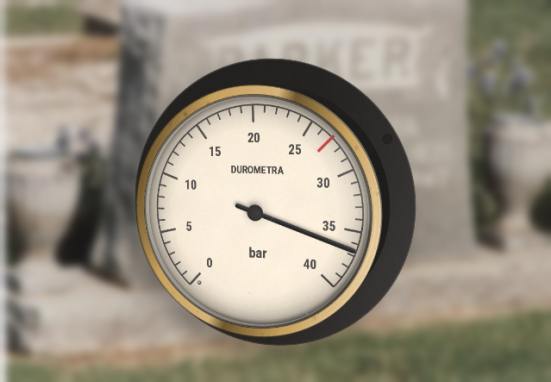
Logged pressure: {"value": 36.5, "unit": "bar"}
